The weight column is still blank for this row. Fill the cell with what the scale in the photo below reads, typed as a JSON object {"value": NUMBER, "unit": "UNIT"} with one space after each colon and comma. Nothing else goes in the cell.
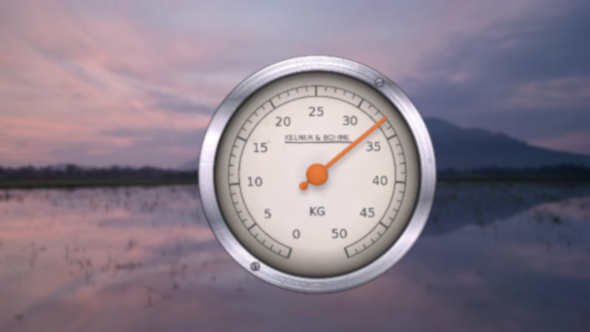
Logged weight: {"value": 33, "unit": "kg"}
